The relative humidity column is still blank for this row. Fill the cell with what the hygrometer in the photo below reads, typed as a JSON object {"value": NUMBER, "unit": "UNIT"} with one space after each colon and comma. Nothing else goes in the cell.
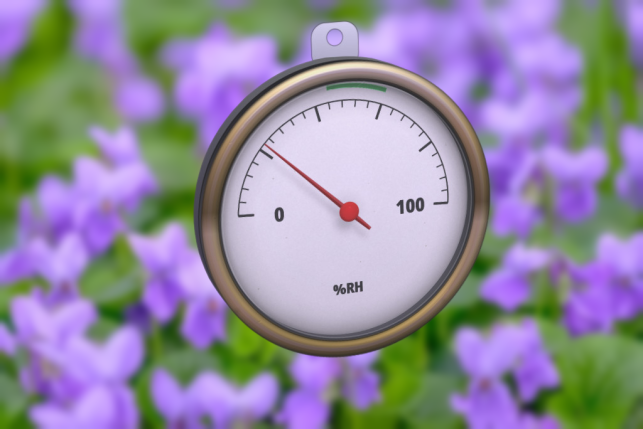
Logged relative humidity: {"value": 22, "unit": "%"}
